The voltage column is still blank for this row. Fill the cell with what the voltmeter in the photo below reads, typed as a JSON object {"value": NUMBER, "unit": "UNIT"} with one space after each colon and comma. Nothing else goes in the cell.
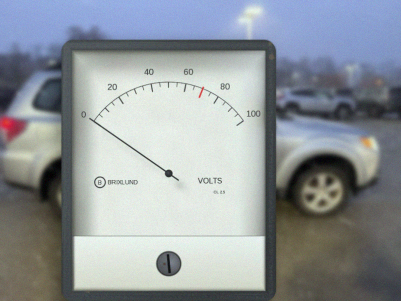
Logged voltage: {"value": 0, "unit": "V"}
